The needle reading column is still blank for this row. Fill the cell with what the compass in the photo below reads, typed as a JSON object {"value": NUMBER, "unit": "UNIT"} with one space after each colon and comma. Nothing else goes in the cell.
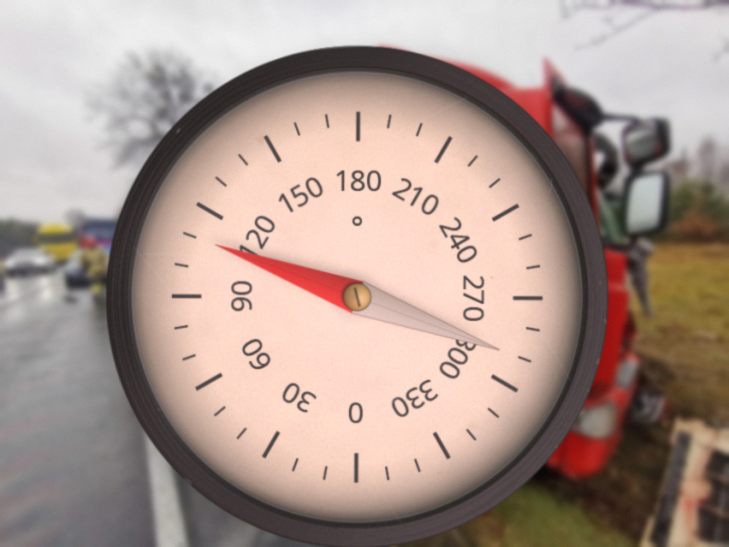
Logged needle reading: {"value": 110, "unit": "°"}
